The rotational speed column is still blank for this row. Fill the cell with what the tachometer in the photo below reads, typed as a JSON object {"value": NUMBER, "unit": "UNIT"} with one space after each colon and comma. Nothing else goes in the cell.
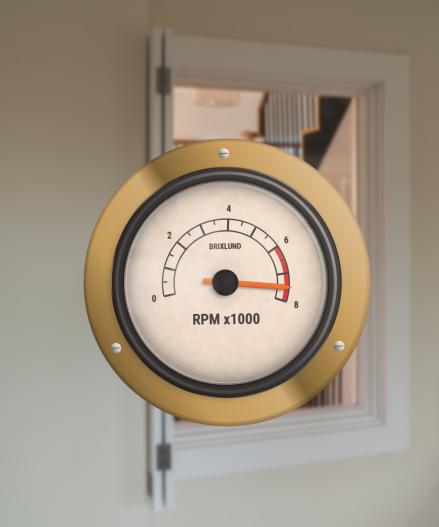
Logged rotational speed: {"value": 7500, "unit": "rpm"}
